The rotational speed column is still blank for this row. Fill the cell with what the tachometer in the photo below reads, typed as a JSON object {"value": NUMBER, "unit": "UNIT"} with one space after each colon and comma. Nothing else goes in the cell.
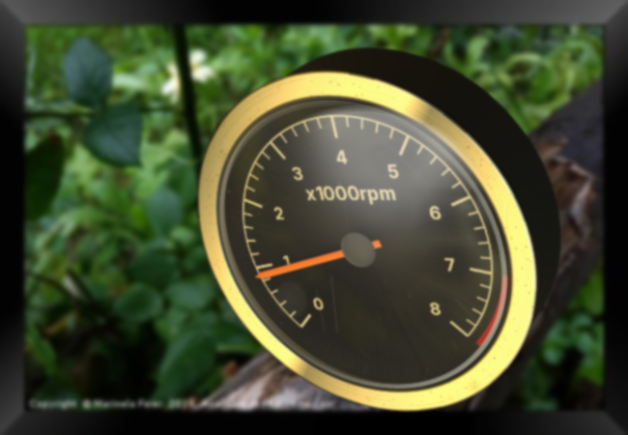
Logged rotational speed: {"value": 900, "unit": "rpm"}
